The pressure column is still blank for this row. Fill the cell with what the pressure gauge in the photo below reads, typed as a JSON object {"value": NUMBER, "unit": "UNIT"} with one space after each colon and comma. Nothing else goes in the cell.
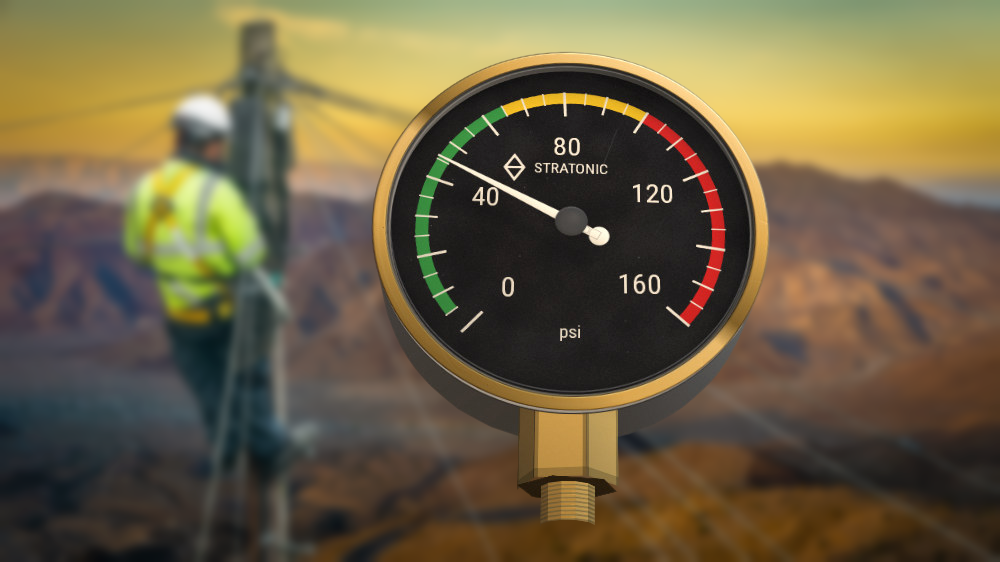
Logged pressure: {"value": 45, "unit": "psi"}
